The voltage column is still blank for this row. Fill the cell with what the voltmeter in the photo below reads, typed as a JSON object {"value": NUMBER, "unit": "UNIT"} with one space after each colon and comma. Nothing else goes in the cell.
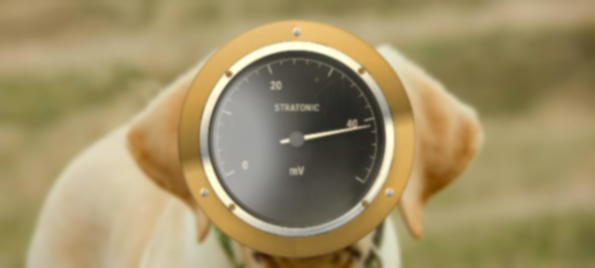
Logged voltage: {"value": 41, "unit": "mV"}
